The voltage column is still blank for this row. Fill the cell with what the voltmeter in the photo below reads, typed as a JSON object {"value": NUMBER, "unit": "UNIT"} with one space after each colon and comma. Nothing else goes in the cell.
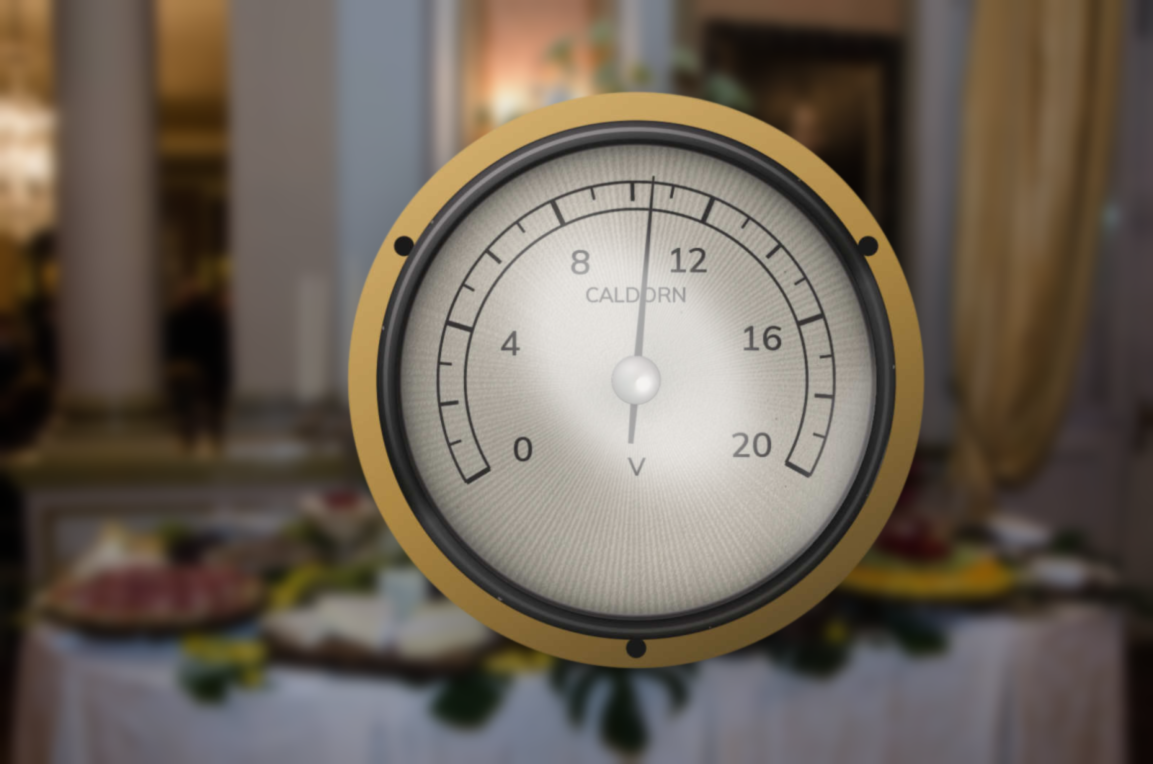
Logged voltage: {"value": 10.5, "unit": "V"}
